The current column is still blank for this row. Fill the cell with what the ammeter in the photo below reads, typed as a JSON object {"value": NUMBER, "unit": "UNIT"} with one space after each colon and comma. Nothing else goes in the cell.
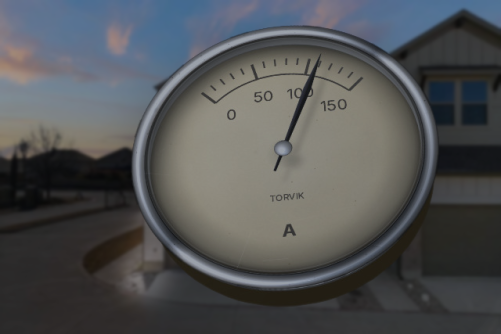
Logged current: {"value": 110, "unit": "A"}
